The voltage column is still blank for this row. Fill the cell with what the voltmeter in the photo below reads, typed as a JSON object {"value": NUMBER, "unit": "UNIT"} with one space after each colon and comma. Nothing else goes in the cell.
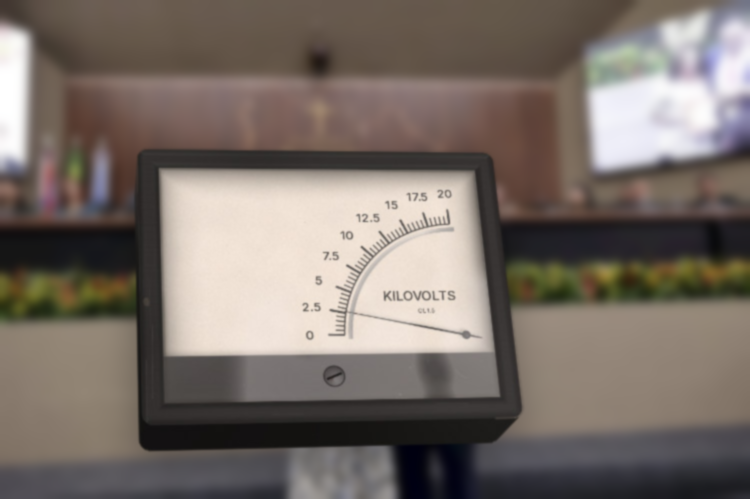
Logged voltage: {"value": 2.5, "unit": "kV"}
